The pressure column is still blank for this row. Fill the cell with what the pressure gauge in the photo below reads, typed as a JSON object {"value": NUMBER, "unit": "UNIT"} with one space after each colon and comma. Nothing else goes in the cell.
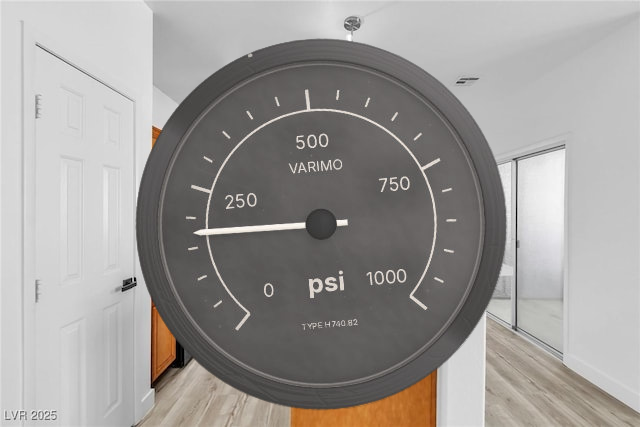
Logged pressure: {"value": 175, "unit": "psi"}
